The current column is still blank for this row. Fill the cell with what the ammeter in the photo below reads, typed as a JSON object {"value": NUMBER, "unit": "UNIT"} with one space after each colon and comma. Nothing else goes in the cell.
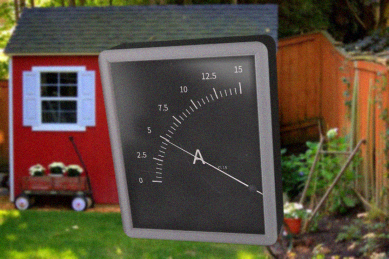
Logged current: {"value": 5, "unit": "A"}
